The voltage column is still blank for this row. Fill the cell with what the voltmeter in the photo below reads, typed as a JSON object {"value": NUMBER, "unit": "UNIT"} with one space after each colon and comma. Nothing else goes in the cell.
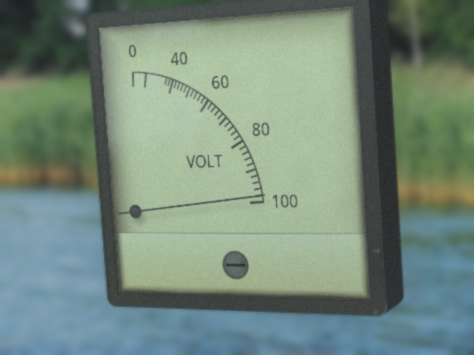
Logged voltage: {"value": 98, "unit": "V"}
